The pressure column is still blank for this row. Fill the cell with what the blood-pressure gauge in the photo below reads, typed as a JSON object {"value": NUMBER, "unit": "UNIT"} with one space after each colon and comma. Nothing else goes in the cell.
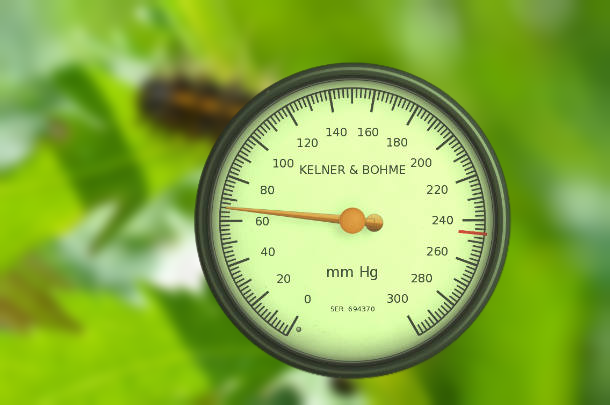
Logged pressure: {"value": 66, "unit": "mmHg"}
